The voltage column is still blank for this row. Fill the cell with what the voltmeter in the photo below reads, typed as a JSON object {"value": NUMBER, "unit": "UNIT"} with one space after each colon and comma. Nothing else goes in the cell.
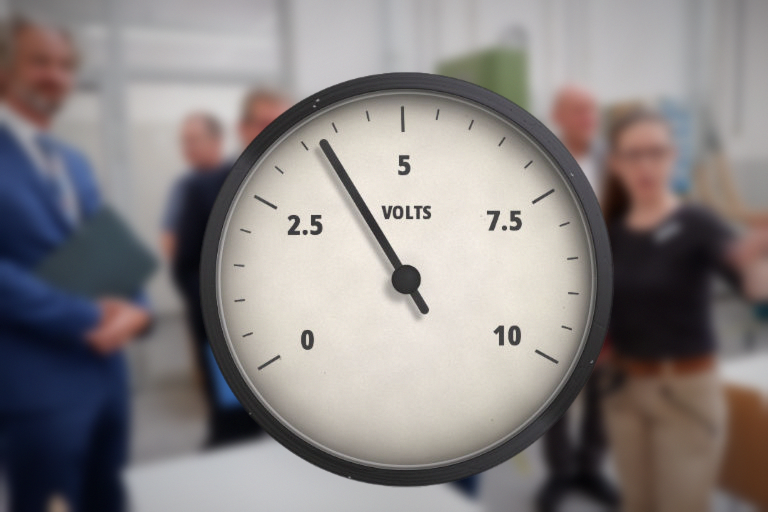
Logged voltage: {"value": 3.75, "unit": "V"}
